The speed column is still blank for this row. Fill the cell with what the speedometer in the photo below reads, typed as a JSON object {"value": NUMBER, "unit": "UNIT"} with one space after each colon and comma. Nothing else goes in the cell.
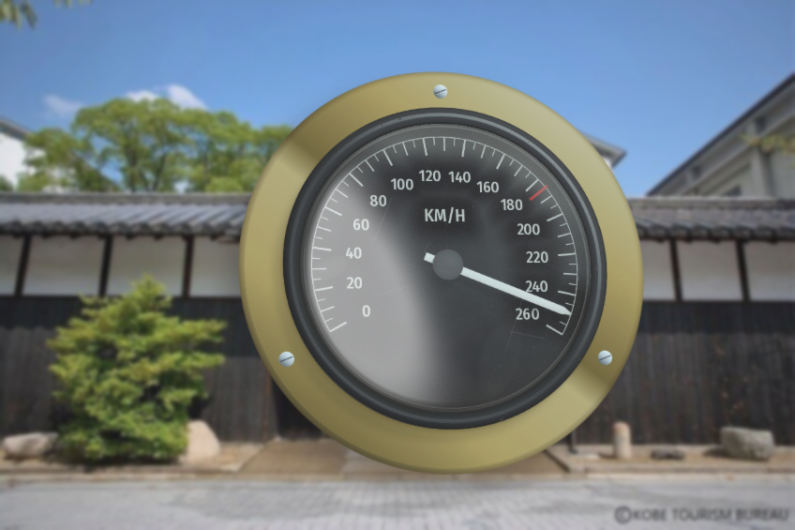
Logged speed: {"value": 250, "unit": "km/h"}
